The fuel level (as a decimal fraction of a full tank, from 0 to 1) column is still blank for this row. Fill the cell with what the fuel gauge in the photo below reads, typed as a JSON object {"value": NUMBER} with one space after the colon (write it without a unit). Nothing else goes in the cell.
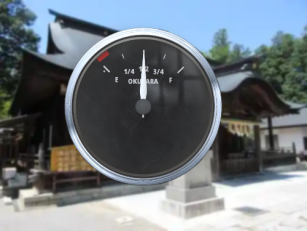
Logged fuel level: {"value": 0.5}
